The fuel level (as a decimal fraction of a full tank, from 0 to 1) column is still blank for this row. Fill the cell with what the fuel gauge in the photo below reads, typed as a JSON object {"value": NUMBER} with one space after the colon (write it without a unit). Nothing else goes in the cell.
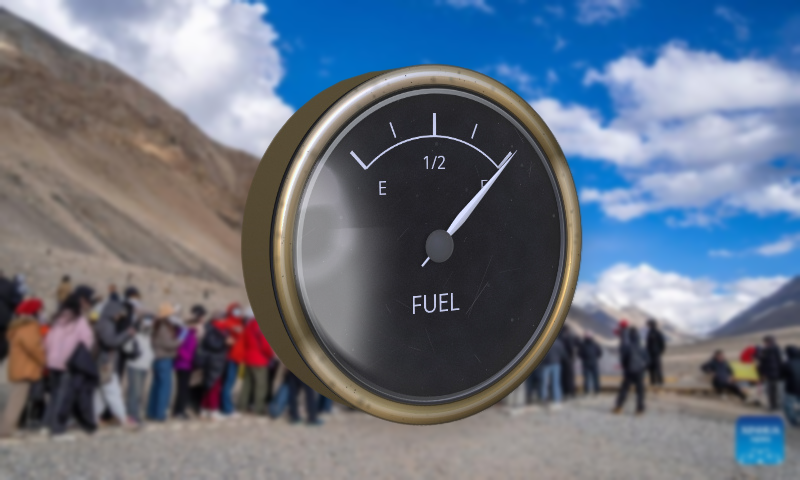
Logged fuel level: {"value": 1}
